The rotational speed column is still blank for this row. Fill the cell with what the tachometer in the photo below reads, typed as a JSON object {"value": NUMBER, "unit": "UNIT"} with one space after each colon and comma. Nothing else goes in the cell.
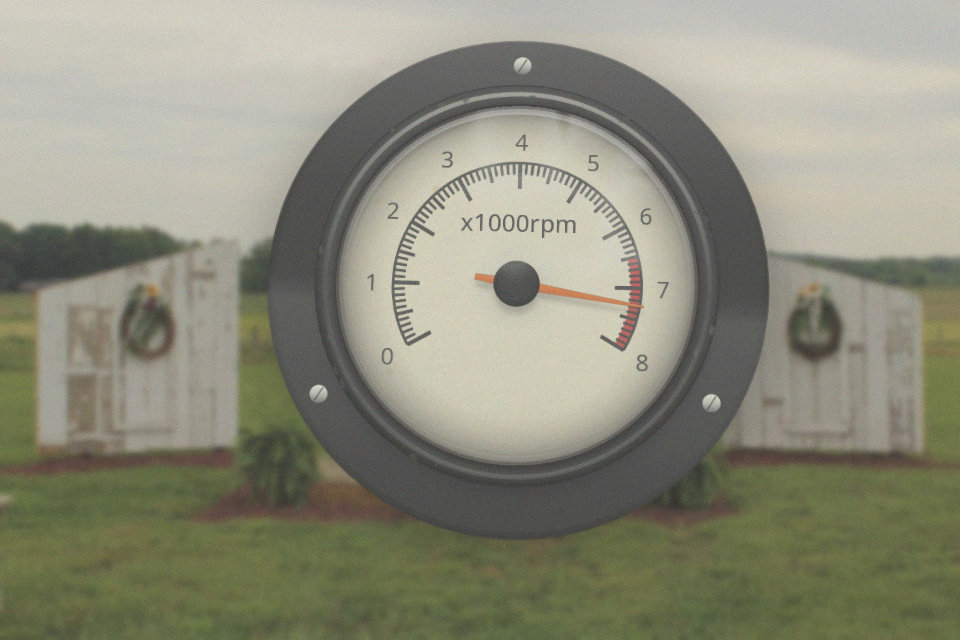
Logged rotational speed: {"value": 7300, "unit": "rpm"}
